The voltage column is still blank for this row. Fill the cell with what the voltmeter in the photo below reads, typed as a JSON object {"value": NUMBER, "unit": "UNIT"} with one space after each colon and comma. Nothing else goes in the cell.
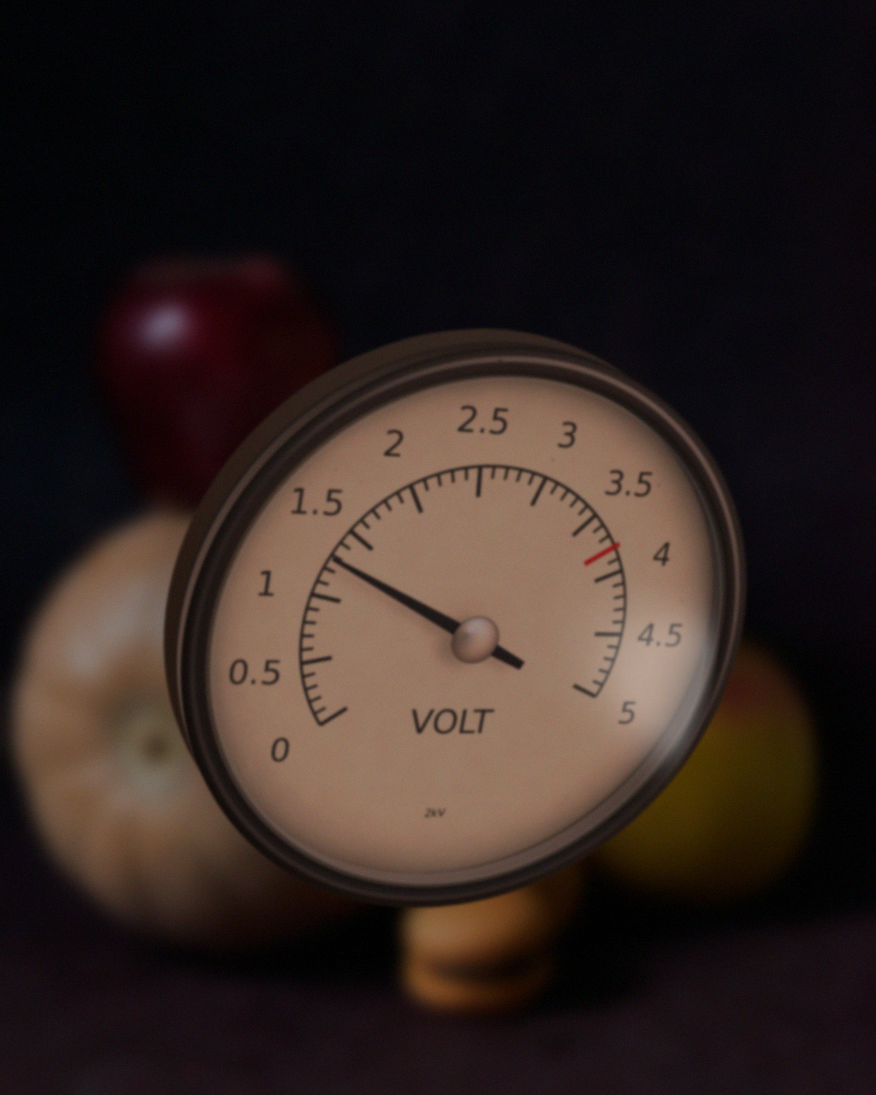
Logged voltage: {"value": 1.3, "unit": "V"}
